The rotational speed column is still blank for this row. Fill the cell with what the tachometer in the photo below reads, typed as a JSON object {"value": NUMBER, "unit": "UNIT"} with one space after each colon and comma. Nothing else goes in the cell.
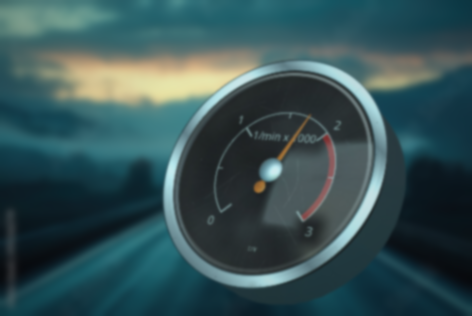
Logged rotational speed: {"value": 1750, "unit": "rpm"}
